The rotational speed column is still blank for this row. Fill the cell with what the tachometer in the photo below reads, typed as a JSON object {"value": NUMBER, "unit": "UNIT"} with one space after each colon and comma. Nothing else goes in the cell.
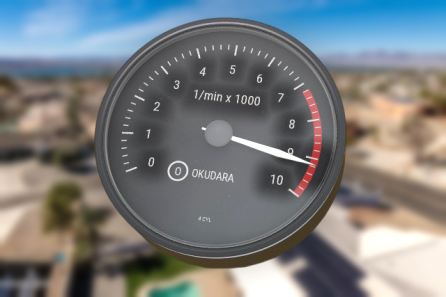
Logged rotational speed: {"value": 9200, "unit": "rpm"}
